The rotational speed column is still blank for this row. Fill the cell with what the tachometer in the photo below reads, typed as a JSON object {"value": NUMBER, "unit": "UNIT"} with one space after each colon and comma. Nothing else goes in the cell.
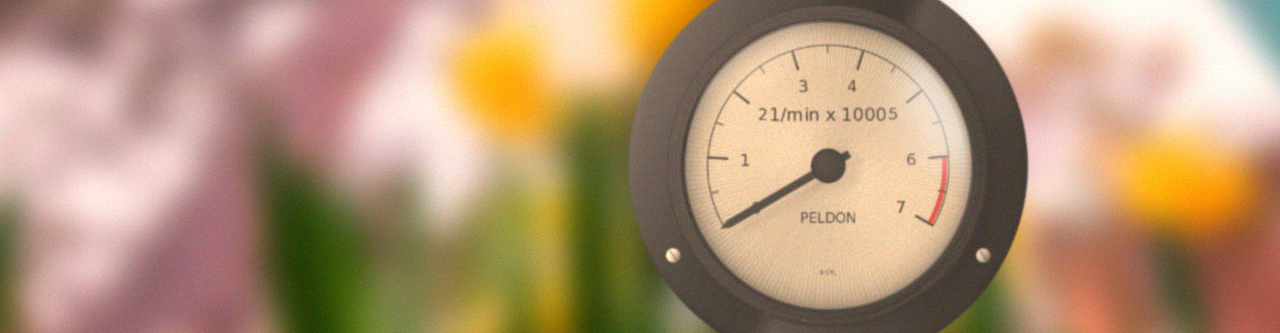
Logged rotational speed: {"value": 0, "unit": "rpm"}
